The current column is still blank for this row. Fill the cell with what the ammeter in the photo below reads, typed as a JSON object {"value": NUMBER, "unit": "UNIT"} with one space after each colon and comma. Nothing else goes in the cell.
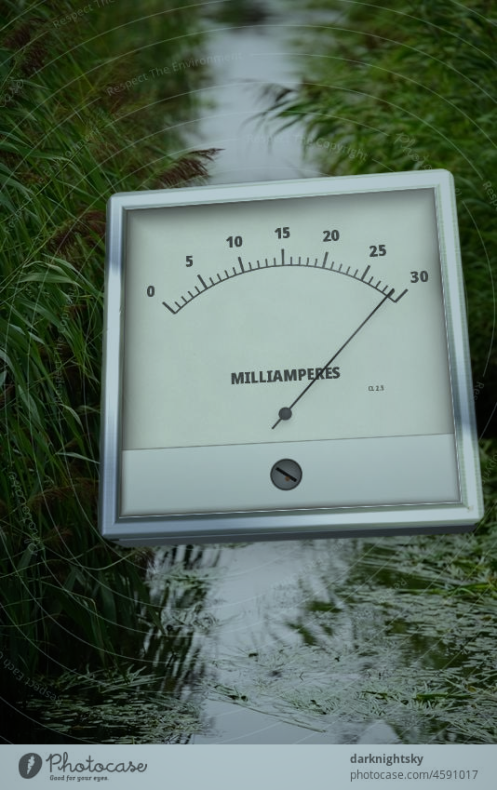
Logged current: {"value": 29, "unit": "mA"}
